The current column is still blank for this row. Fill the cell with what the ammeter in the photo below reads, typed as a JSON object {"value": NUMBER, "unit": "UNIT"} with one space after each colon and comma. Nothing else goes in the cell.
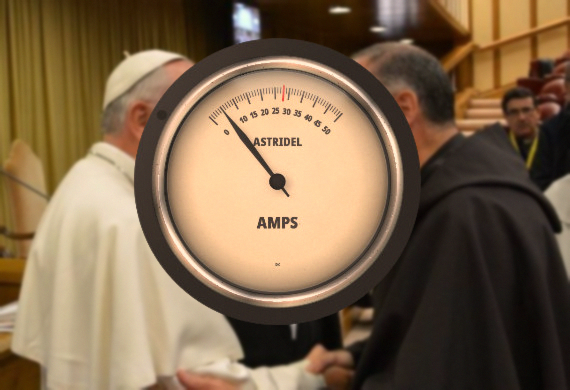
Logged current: {"value": 5, "unit": "A"}
